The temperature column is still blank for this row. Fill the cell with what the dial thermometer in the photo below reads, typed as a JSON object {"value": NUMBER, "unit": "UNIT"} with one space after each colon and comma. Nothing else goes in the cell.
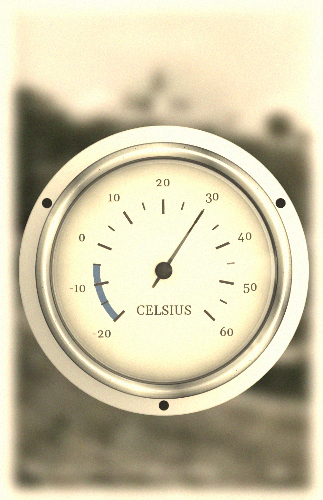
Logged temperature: {"value": 30, "unit": "°C"}
